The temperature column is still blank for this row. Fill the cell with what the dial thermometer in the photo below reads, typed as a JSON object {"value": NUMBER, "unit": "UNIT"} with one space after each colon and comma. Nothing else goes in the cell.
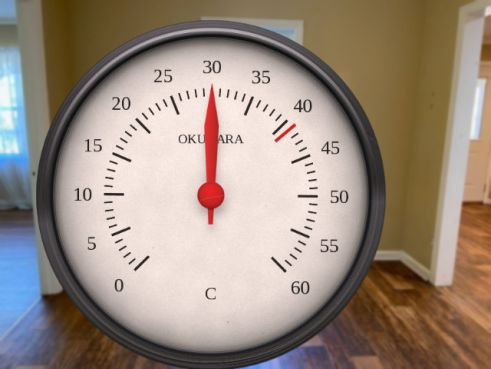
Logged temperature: {"value": 30, "unit": "°C"}
